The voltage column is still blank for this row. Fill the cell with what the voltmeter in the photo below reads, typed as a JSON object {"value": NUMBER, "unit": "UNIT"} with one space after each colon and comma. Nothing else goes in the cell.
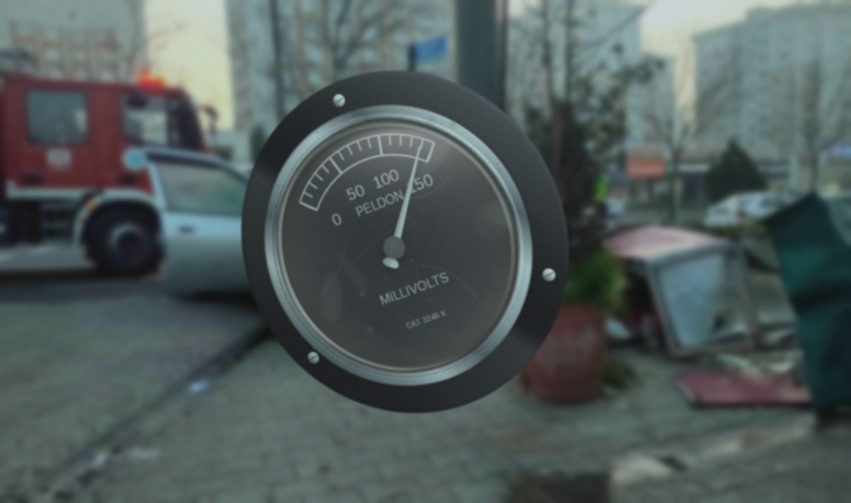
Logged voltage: {"value": 140, "unit": "mV"}
